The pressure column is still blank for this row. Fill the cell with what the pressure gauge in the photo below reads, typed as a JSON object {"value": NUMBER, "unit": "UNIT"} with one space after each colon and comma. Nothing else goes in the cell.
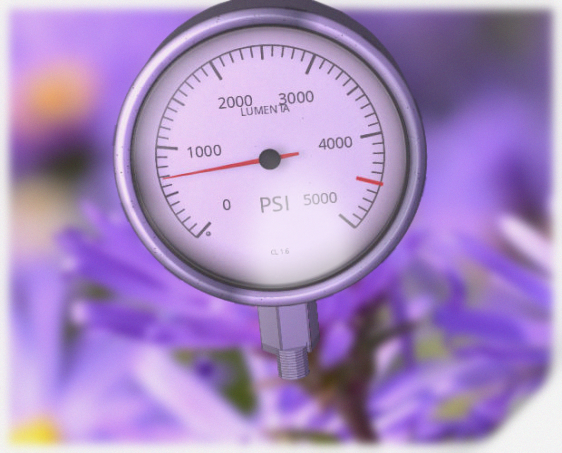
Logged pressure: {"value": 700, "unit": "psi"}
